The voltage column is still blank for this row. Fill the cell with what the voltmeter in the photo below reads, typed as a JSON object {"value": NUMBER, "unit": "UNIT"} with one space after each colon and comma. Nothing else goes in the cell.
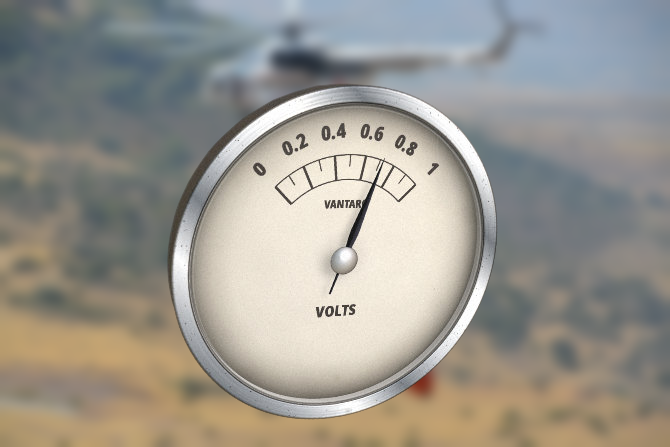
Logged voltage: {"value": 0.7, "unit": "V"}
